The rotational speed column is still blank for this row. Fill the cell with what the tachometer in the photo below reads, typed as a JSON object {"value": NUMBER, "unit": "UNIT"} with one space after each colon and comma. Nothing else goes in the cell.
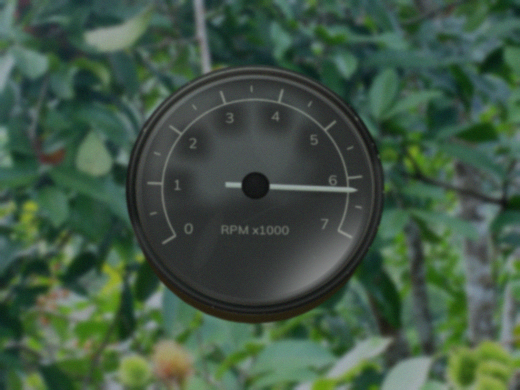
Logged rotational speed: {"value": 6250, "unit": "rpm"}
